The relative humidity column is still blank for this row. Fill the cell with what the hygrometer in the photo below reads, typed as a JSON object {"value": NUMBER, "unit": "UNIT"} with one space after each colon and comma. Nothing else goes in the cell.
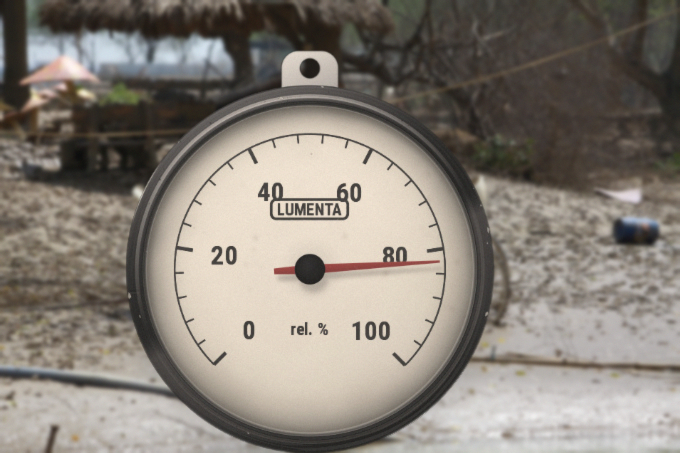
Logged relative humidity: {"value": 82, "unit": "%"}
